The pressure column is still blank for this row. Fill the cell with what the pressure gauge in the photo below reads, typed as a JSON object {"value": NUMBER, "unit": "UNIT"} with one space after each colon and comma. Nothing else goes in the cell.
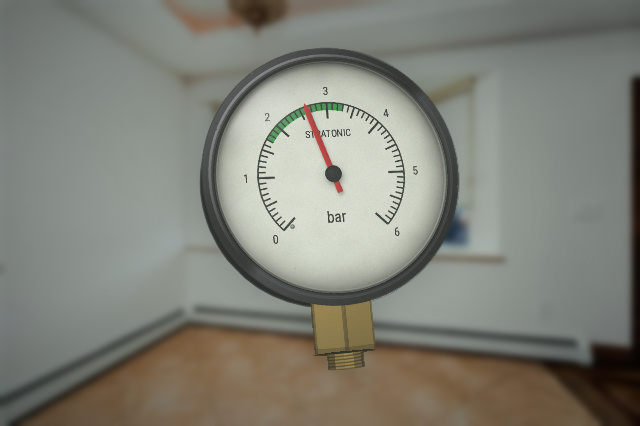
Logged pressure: {"value": 2.6, "unit": "bar"}
